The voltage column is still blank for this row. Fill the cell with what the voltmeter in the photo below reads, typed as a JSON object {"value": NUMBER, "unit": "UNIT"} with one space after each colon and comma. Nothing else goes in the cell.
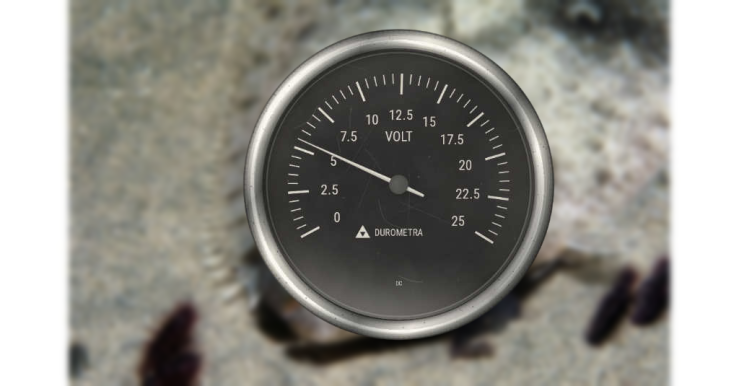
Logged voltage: {"value": 5.5, "unit": "V"}
